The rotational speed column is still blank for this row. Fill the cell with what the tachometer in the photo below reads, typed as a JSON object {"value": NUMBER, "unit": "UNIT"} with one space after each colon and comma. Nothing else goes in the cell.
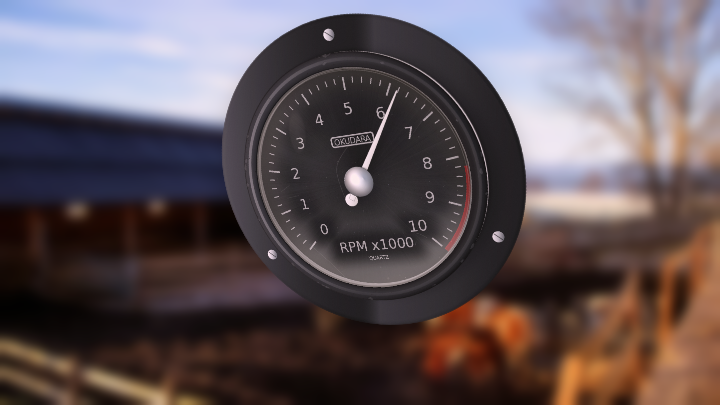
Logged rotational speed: {"value": 6200, "unit": "rpm"}
